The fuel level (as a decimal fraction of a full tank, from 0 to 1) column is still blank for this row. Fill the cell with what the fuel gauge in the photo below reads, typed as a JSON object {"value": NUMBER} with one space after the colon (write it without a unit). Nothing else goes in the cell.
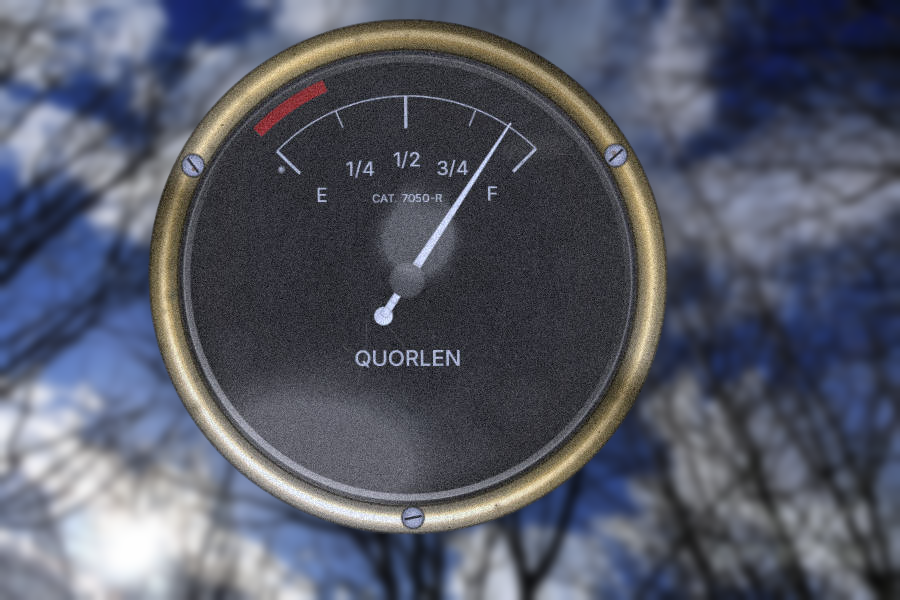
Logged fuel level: {"value": 0.875}
